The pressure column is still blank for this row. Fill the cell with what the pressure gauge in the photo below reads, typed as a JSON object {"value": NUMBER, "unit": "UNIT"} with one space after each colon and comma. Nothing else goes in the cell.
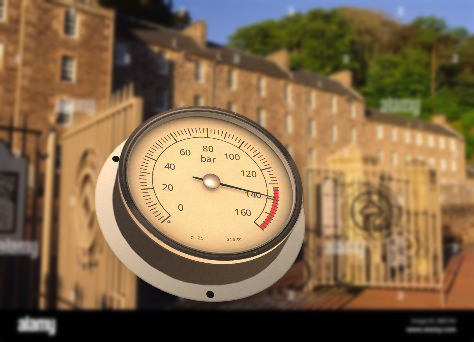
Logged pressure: {"value": 140, "unit": "bar"}
